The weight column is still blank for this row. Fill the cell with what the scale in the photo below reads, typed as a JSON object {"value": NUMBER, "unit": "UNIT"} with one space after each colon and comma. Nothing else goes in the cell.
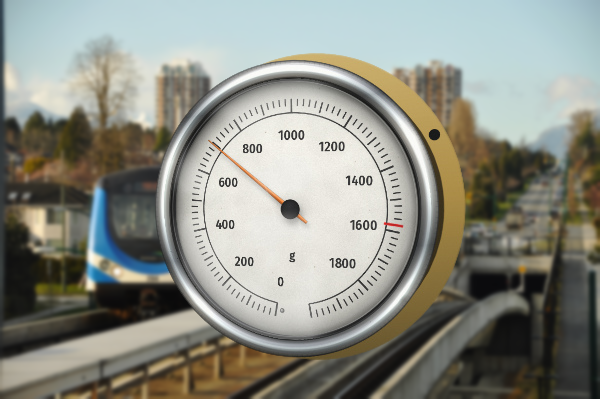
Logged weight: {"value": 700, "unit": "g"}
